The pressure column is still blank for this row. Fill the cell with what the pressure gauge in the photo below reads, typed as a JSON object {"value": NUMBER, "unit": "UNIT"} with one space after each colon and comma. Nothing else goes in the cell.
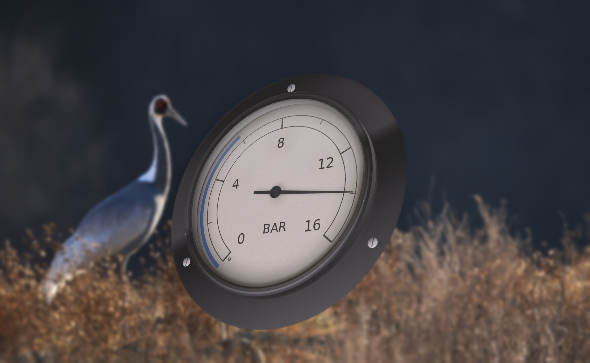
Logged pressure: {"value": 14, "unit": "bar"}
